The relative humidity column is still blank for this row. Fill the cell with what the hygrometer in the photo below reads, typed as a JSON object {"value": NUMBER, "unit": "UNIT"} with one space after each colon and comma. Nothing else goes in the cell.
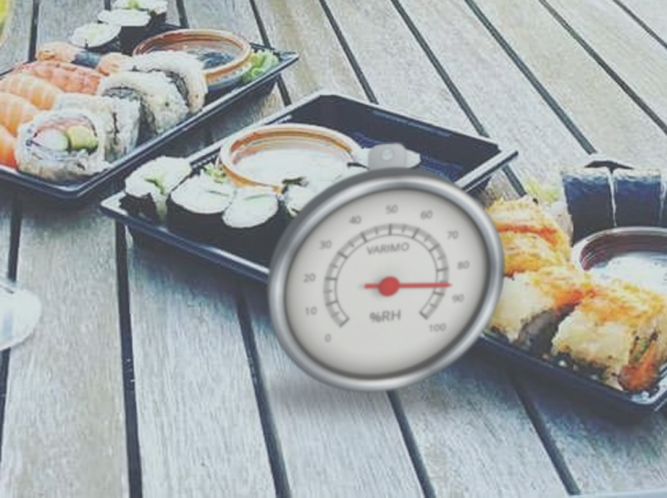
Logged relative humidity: {"value": 85, "unit": "%"}
